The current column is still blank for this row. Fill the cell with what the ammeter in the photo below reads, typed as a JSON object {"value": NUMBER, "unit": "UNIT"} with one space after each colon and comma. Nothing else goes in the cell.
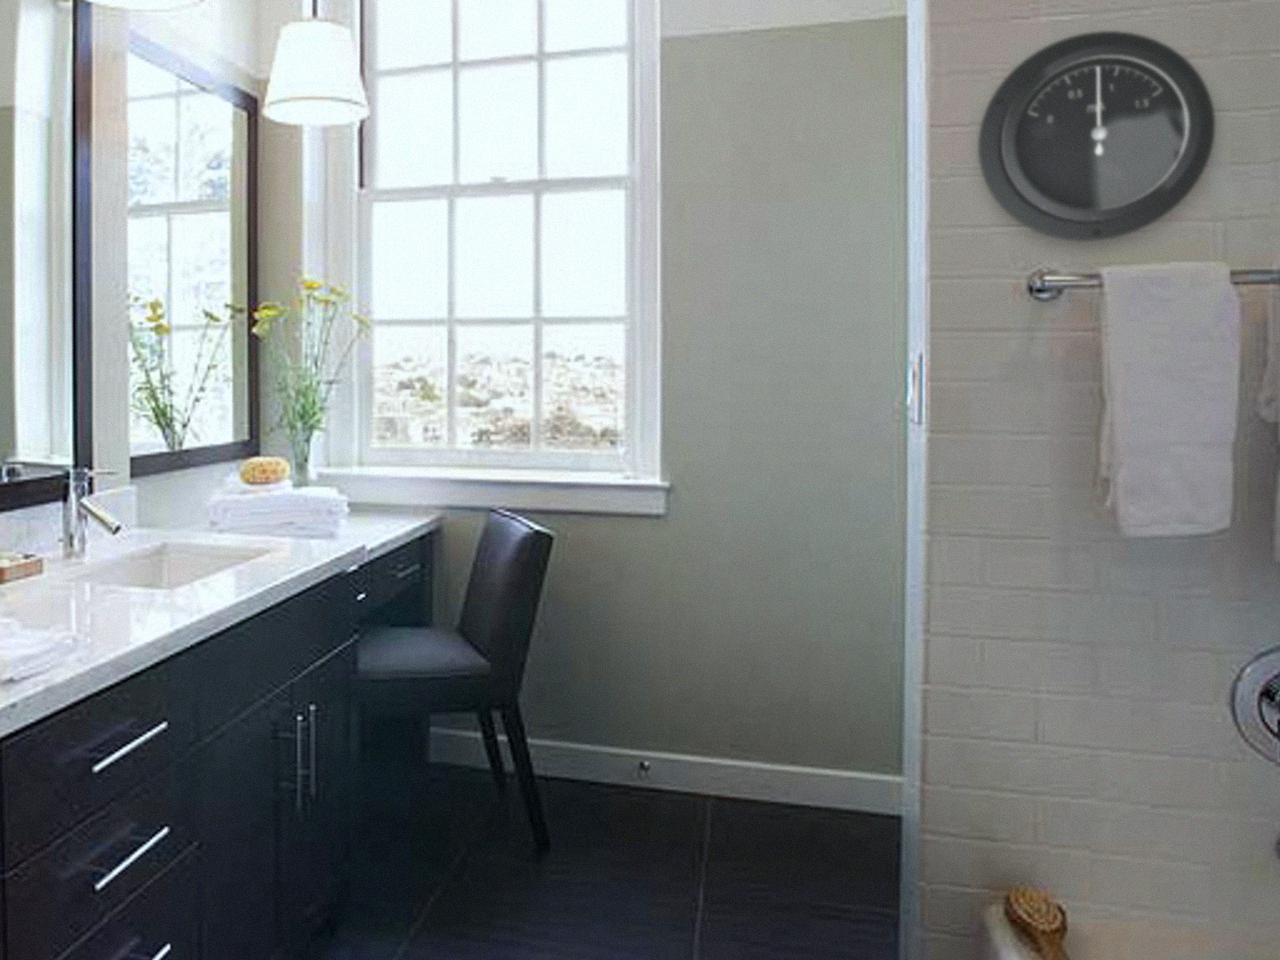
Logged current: {"value": 0.8, "unit": "mA"}
